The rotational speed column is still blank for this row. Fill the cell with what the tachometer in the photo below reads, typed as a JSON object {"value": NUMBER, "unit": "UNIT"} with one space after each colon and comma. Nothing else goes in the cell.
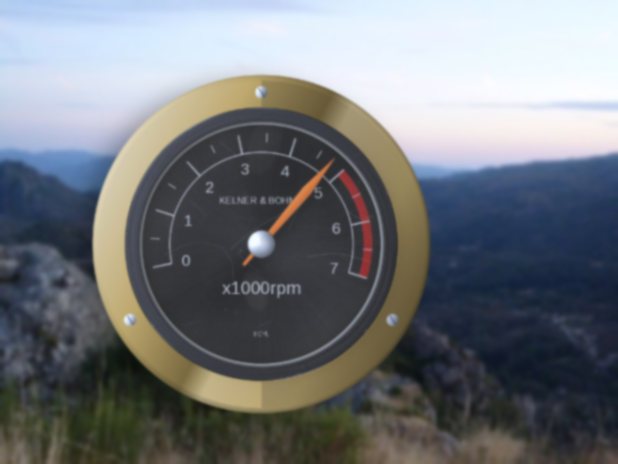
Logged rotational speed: {"value": 4750, "unit": "rpm"}
